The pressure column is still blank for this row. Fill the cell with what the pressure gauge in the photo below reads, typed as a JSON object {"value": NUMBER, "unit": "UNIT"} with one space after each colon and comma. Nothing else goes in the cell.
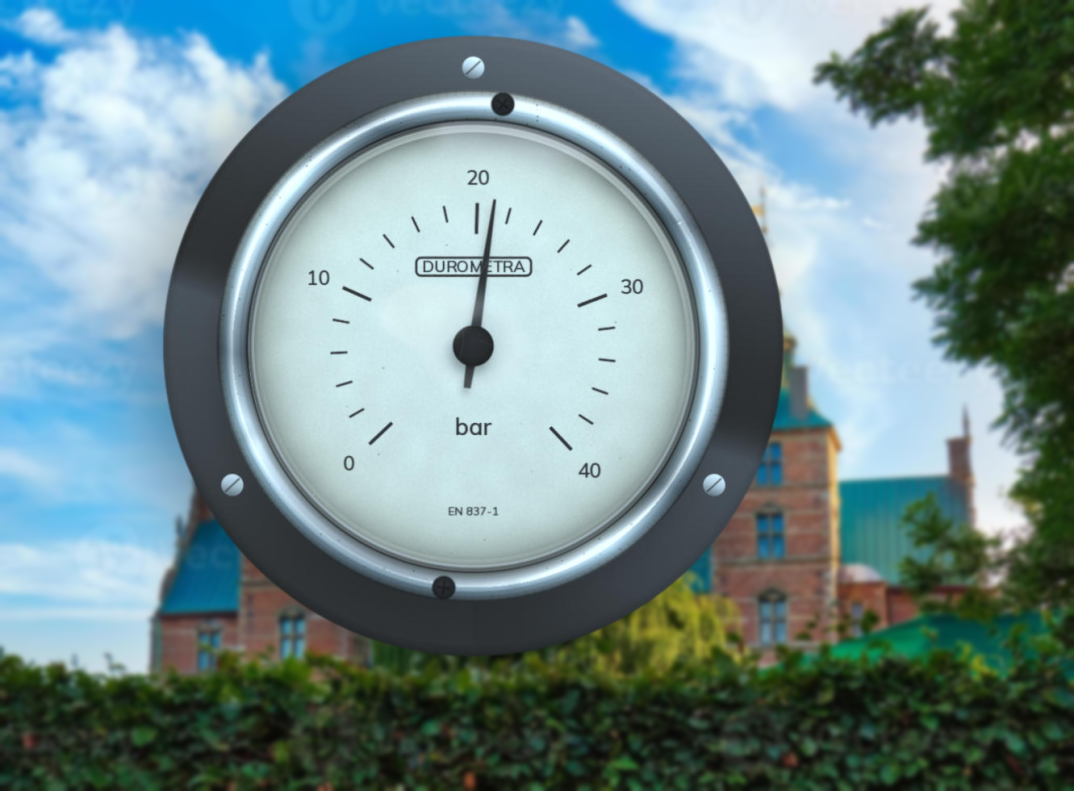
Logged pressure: {"value": 21, "unit": "bar"}
